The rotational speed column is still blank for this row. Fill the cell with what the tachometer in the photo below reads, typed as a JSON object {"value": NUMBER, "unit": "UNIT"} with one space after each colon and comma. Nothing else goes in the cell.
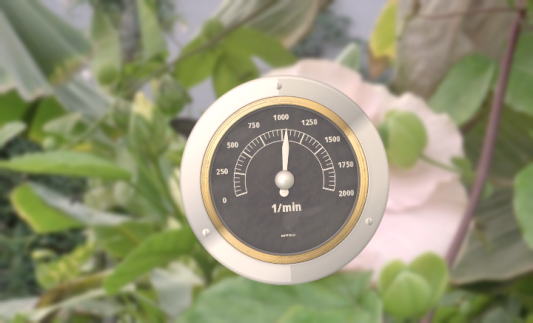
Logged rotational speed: {"value": 1050, "unit": "rpm"}
